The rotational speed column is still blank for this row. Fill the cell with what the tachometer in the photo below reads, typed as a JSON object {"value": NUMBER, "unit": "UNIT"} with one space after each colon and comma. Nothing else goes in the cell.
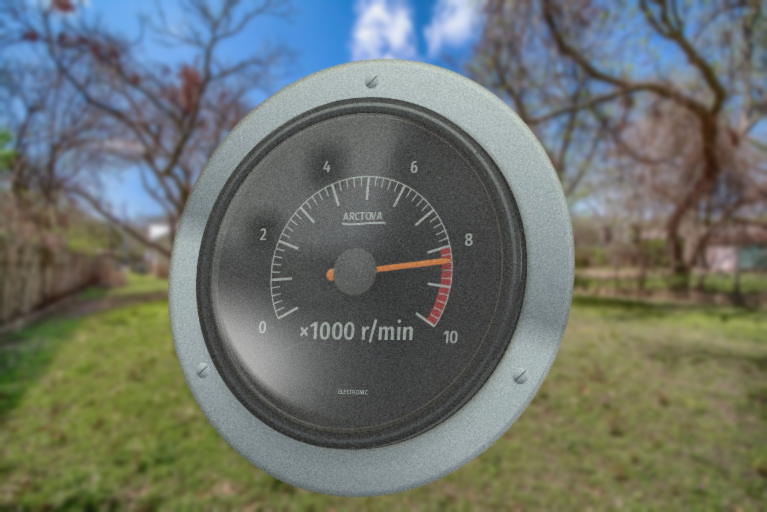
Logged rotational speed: {"value": 8400, "unit": "rpm"}
